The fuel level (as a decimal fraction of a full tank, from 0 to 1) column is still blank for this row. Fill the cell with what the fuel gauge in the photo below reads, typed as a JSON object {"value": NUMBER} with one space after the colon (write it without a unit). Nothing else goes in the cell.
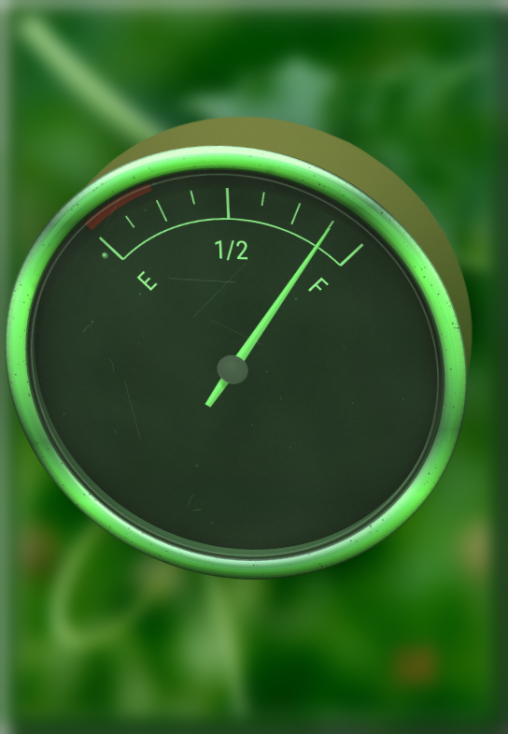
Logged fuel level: {"value": 0.875}
